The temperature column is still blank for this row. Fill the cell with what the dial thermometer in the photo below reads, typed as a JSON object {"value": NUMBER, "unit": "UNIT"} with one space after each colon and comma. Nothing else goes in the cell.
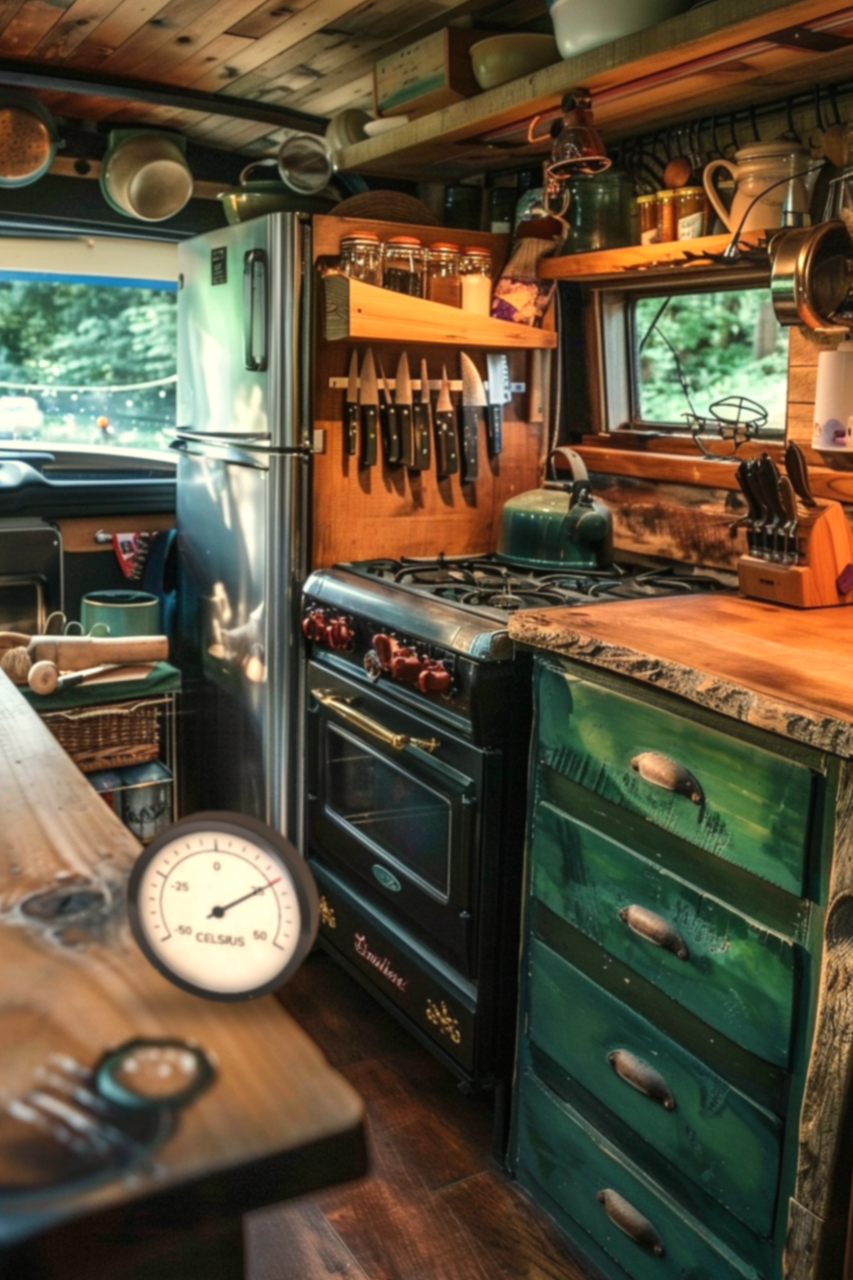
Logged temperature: {"value": 25, "unit": "°C"}
